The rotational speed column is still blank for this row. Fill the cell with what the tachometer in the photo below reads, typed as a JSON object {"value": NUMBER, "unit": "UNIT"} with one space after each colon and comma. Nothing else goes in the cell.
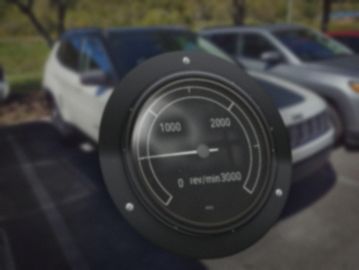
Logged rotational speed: {"value": 500, "unit": "rpm"}
